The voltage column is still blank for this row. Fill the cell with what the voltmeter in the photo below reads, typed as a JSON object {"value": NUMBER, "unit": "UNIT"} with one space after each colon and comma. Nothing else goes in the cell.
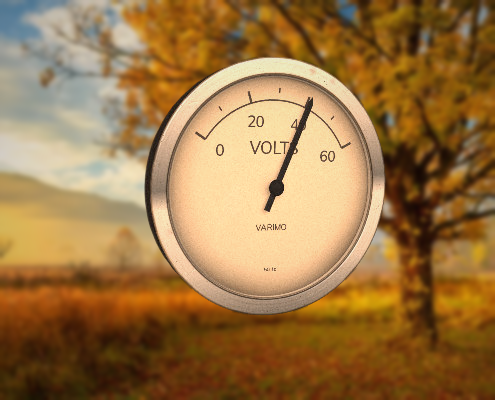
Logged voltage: {"value": 40, "unit": "V"}
